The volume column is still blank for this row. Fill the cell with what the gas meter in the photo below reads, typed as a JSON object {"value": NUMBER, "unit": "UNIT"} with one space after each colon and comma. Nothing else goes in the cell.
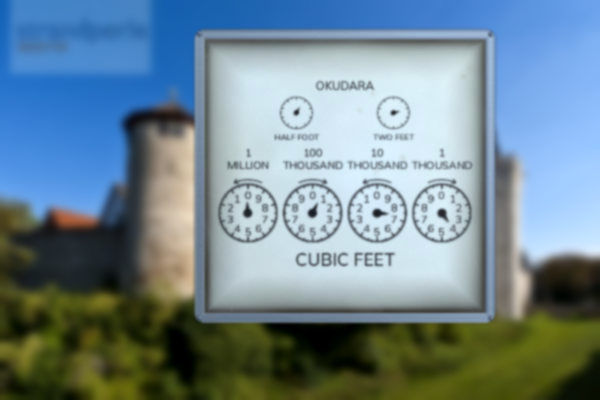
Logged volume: {"value": 7400, "unit": "ft³"}
